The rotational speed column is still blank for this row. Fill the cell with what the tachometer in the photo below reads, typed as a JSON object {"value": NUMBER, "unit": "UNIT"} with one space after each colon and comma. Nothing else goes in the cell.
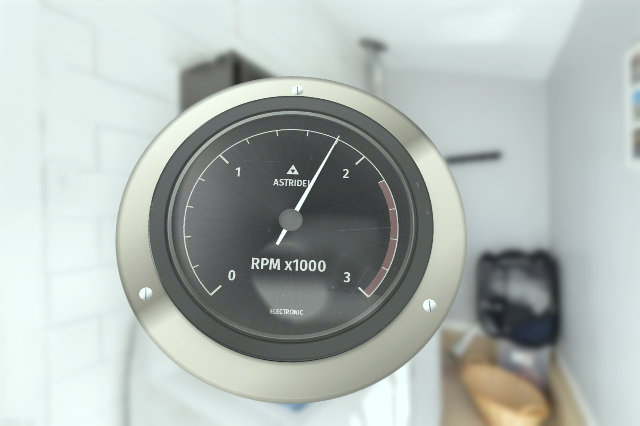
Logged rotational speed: {"value": 1800, "unit": "rpm"}
